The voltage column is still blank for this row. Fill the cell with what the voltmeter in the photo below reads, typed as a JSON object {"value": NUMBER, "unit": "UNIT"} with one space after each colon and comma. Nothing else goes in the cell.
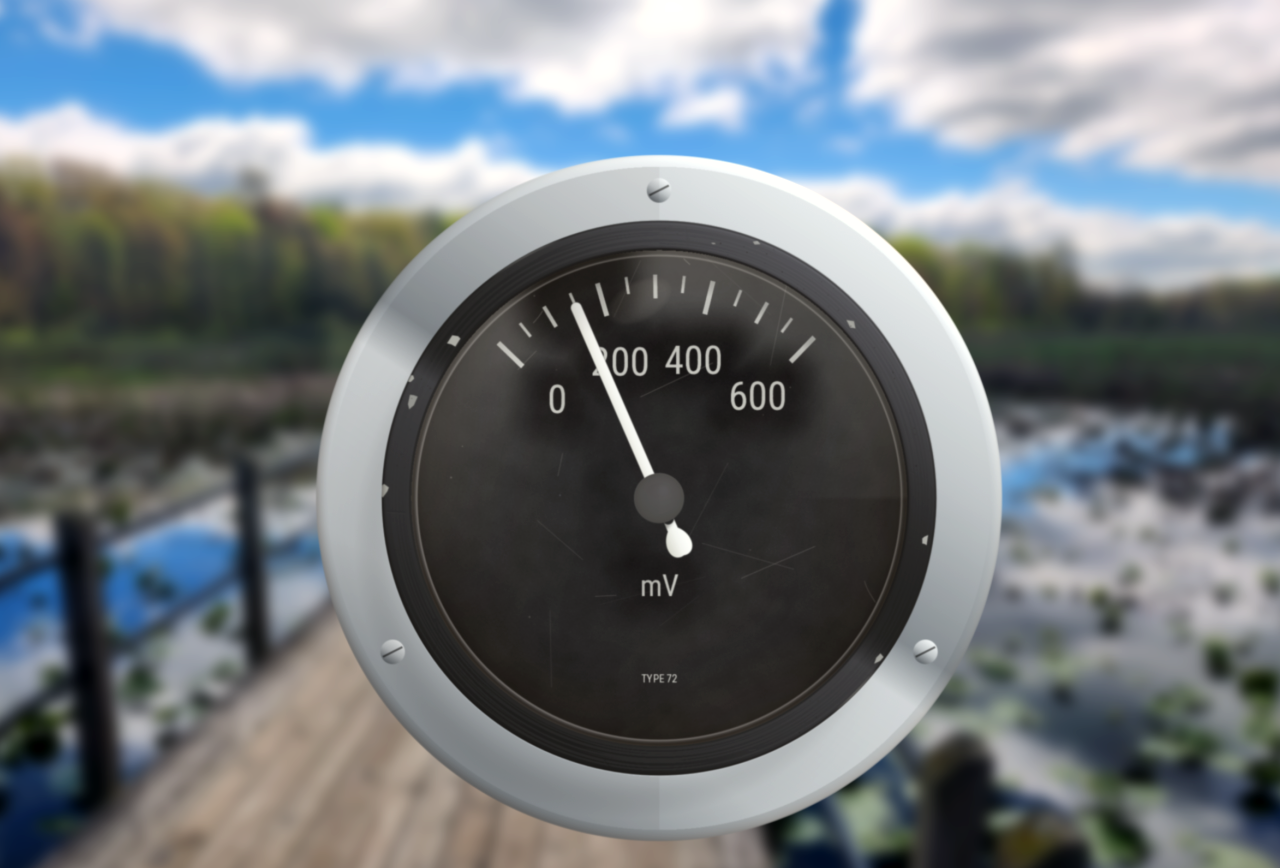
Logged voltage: {"value": 150, "unit": "mV"}
